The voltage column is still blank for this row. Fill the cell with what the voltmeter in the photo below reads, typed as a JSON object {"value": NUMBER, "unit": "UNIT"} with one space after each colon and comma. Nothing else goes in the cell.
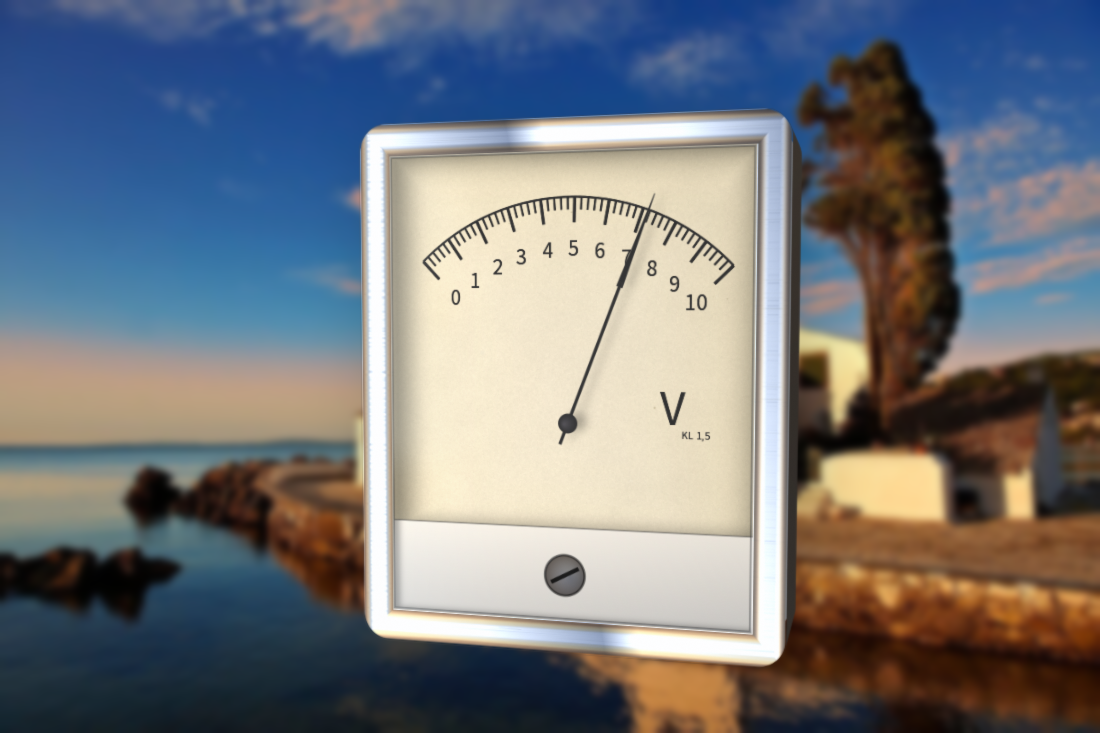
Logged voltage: {"value": 7.2, "unit": "V"}
